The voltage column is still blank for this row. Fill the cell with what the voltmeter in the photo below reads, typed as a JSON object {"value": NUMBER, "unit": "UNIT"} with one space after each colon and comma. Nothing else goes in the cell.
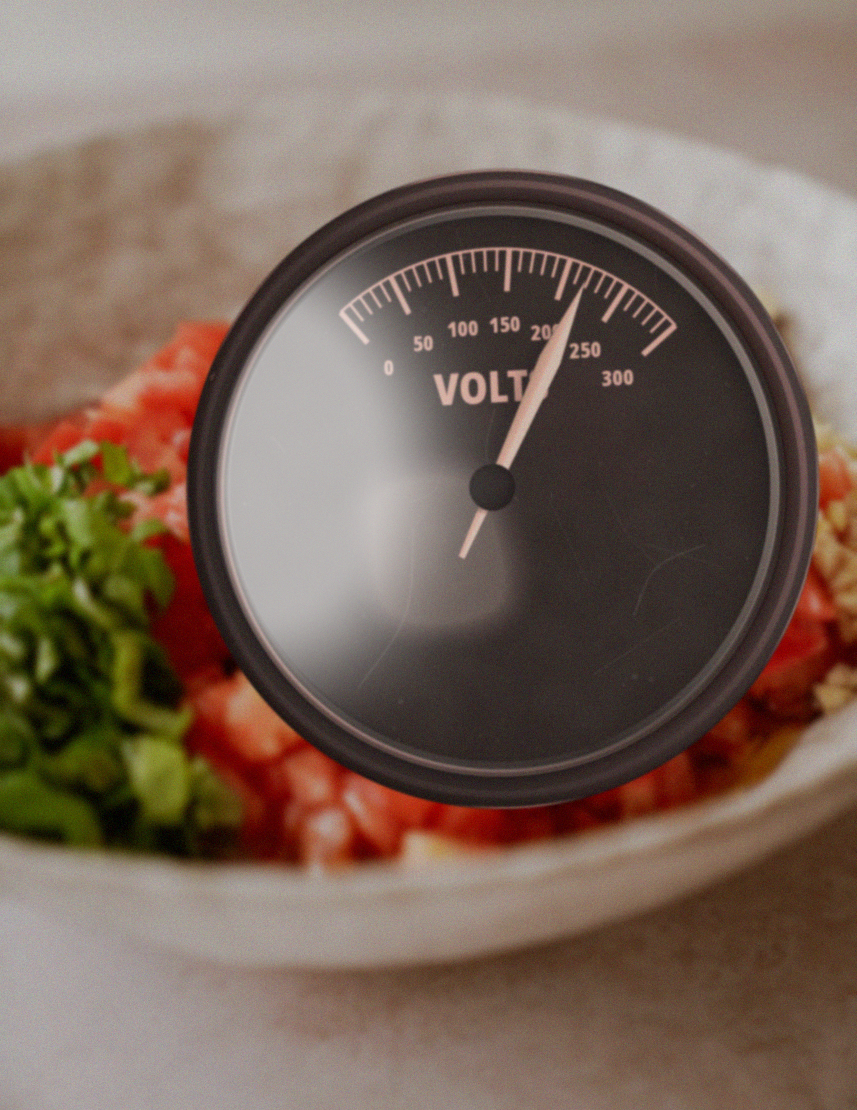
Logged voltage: {"value": 220, "unit": "V"}
